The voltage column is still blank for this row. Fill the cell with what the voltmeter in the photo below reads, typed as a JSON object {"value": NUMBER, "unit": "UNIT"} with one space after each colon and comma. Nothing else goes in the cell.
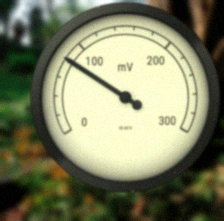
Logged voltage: {"value": 80, "unit": "mV"}
